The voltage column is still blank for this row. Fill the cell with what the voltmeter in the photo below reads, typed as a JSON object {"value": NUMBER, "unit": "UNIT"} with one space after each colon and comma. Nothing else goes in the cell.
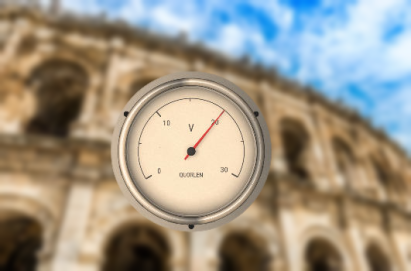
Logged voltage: {"value": 20, "unit": "V"}
